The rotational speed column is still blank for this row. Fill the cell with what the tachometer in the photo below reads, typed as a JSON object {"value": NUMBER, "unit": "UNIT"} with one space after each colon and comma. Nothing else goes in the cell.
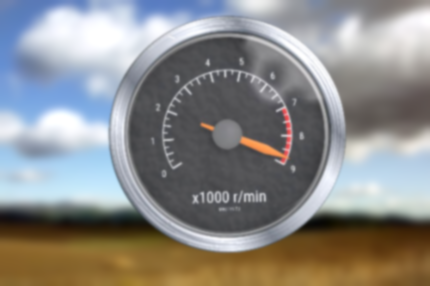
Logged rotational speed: {"value": 8750, "unit": "rpm"}
